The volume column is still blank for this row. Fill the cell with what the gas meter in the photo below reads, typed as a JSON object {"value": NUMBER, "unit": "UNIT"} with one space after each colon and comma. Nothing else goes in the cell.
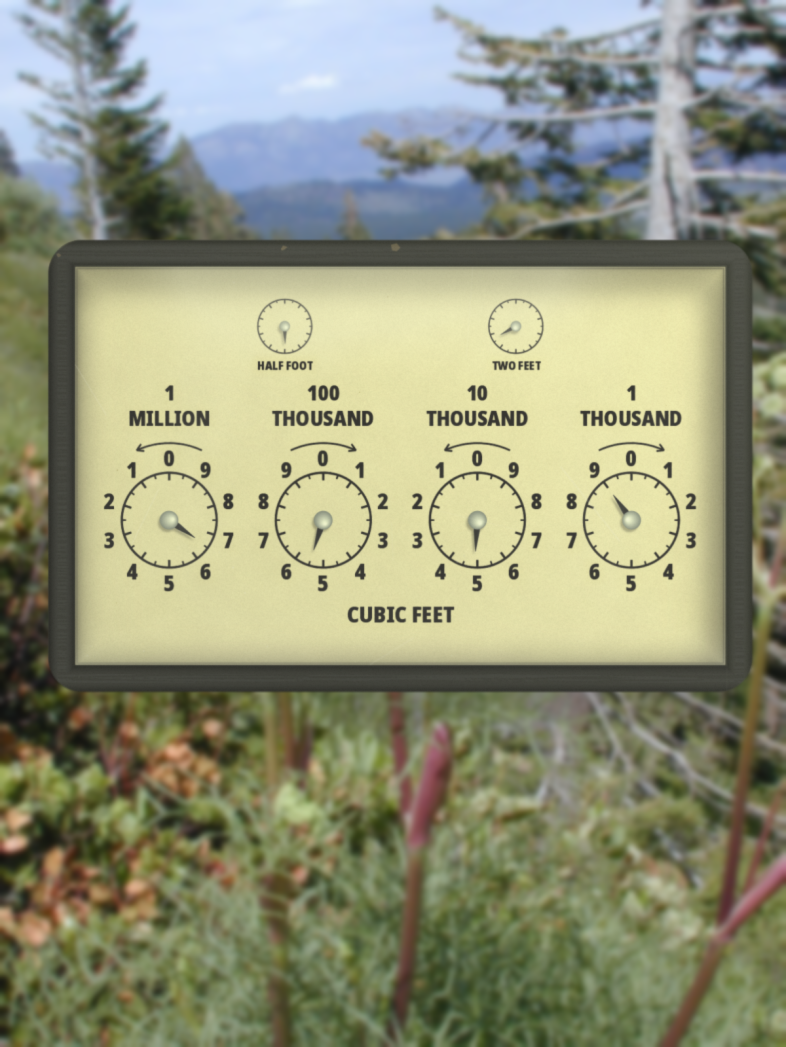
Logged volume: {"value": 654900, "unit": "ft³"}
